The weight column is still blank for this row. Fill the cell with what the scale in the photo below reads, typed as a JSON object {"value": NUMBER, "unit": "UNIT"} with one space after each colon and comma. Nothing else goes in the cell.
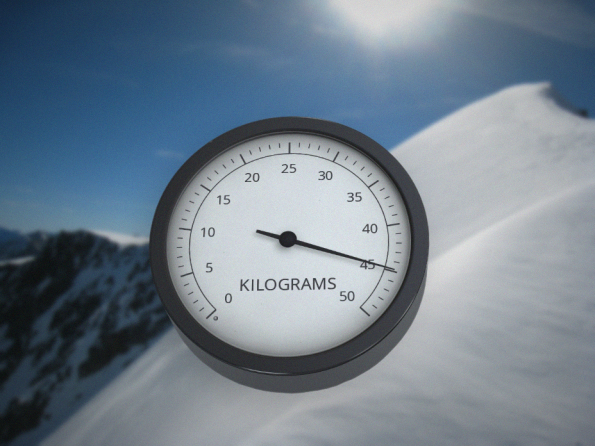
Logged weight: {"value": 45, "unit": "kg"}
